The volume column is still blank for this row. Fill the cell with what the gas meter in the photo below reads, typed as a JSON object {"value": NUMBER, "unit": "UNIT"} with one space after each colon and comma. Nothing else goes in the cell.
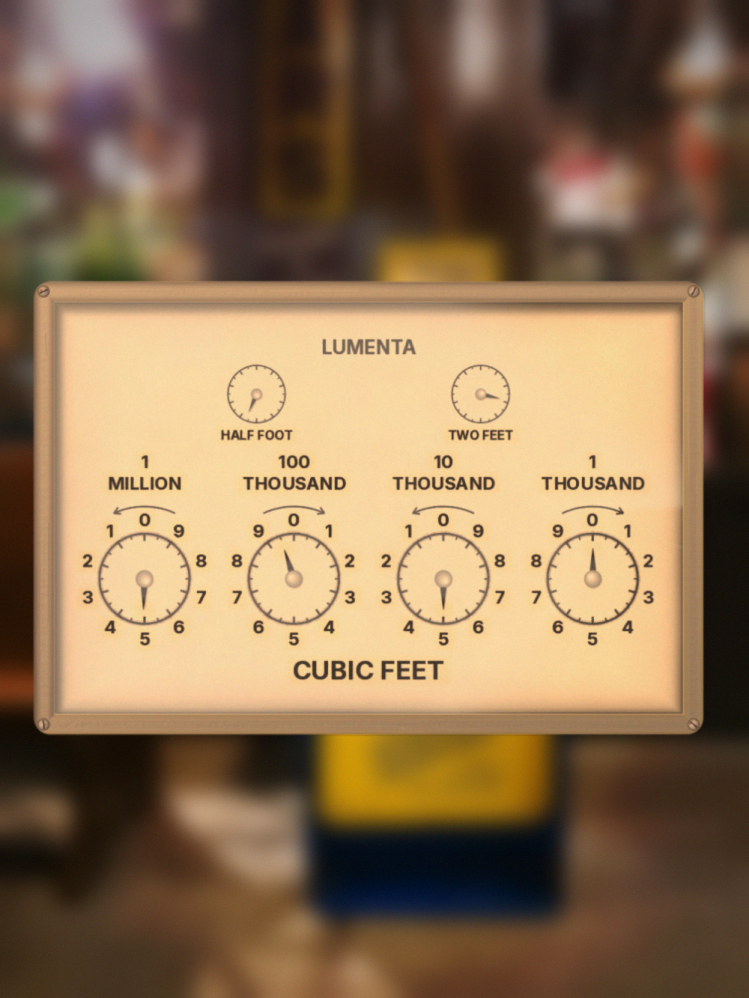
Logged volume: {"value": 495000, "unit": "ft³"}
